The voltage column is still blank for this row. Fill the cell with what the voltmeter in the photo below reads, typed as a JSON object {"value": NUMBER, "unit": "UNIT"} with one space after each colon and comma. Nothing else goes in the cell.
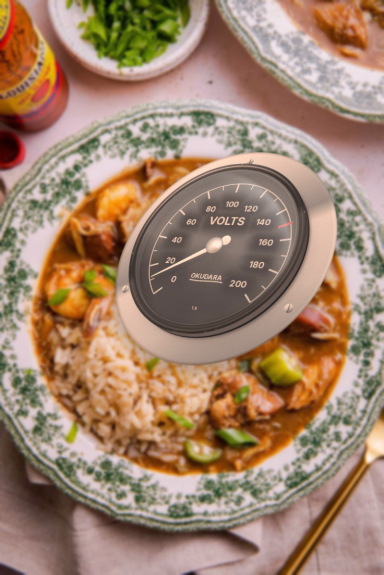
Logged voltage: {"value": 10, "unit": "V"}
